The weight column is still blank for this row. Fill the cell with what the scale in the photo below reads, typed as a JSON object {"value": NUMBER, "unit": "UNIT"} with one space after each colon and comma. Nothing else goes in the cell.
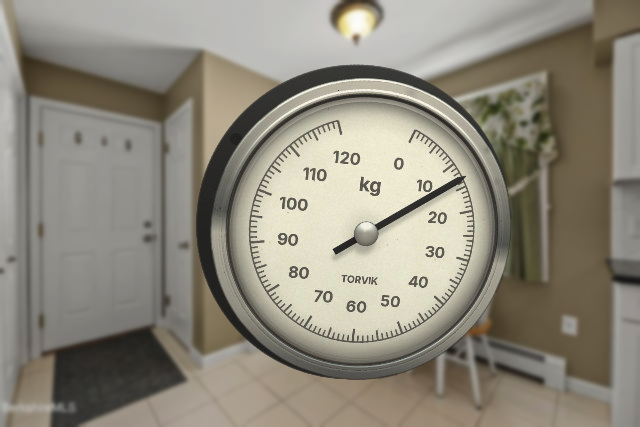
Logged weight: {"value": 13, "unit": "kg"}
